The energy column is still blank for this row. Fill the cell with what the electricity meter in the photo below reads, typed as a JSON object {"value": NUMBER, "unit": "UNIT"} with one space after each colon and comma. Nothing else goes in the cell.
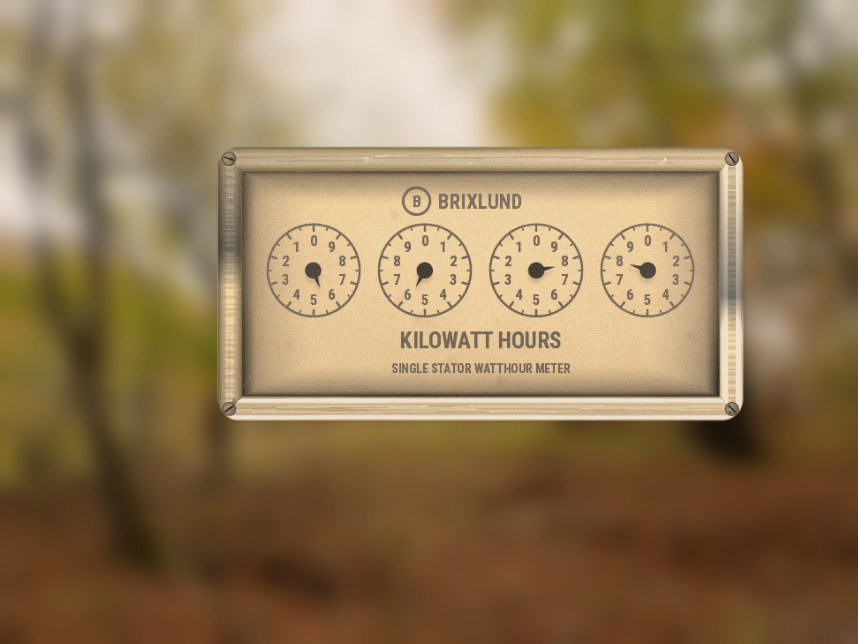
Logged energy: {"value": 5578, "unit": "kWh"}
